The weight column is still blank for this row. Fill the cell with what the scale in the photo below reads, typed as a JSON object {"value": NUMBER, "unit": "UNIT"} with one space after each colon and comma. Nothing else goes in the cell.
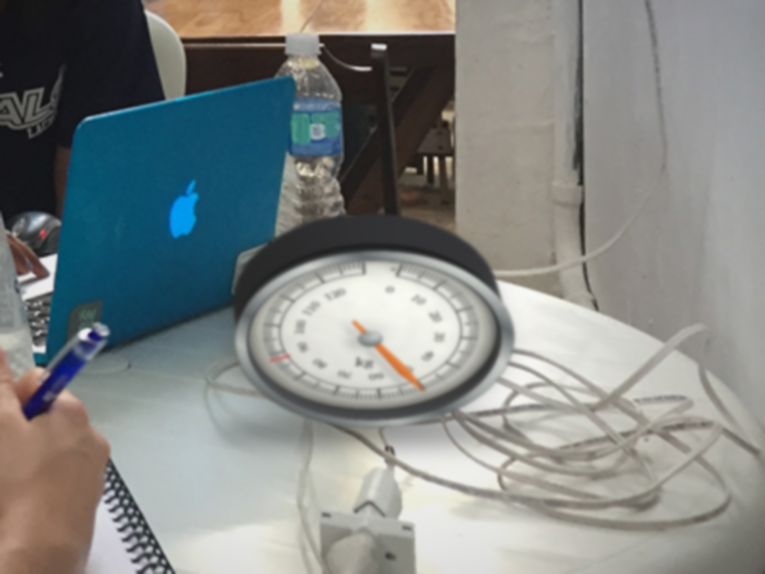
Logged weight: {"value": 50, "unit": "kg"}
